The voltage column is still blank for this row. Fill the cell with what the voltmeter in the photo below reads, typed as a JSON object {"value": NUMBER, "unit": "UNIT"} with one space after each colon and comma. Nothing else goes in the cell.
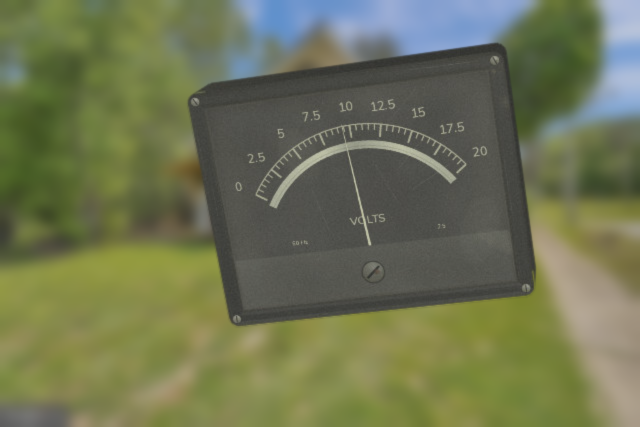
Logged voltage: {"value": 9.5, "unit": "V"}
